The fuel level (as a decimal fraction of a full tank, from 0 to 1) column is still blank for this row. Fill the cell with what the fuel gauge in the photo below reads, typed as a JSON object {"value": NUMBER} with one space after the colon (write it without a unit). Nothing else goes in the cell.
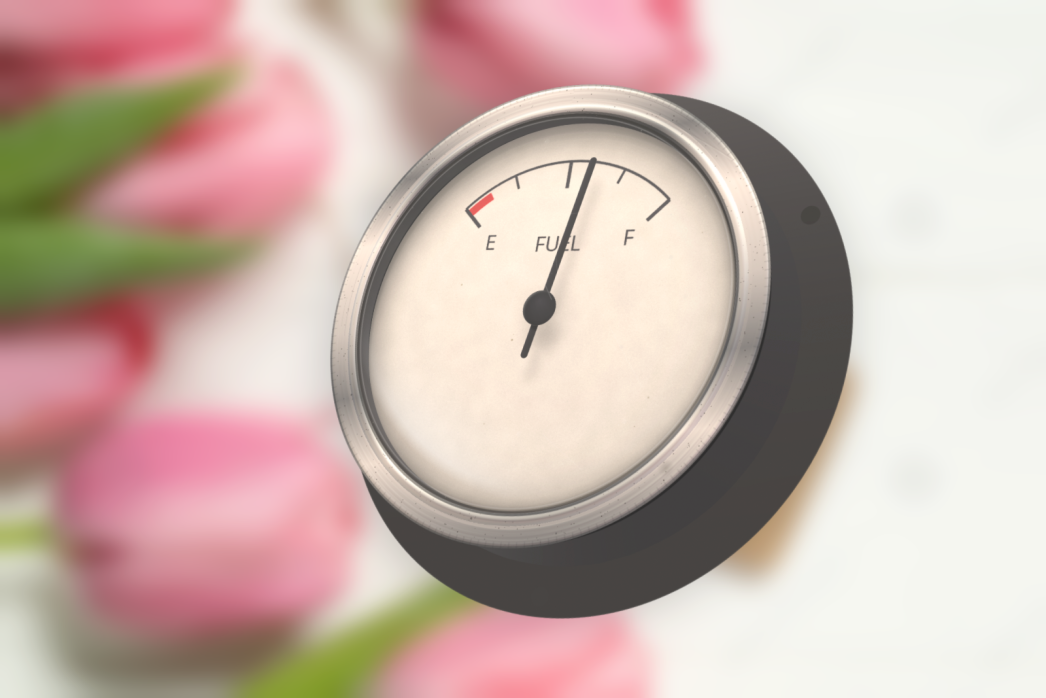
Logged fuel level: {"value": 0.625}
